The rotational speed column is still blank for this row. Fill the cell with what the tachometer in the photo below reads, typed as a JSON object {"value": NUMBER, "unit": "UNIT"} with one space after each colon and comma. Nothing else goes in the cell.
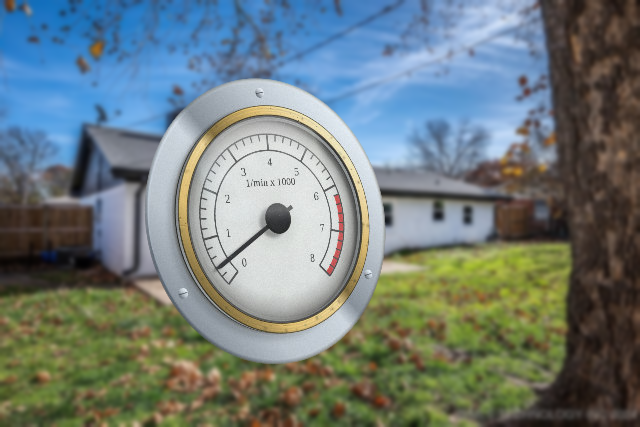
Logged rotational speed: {"value": 400, "unit": "rpm"}
